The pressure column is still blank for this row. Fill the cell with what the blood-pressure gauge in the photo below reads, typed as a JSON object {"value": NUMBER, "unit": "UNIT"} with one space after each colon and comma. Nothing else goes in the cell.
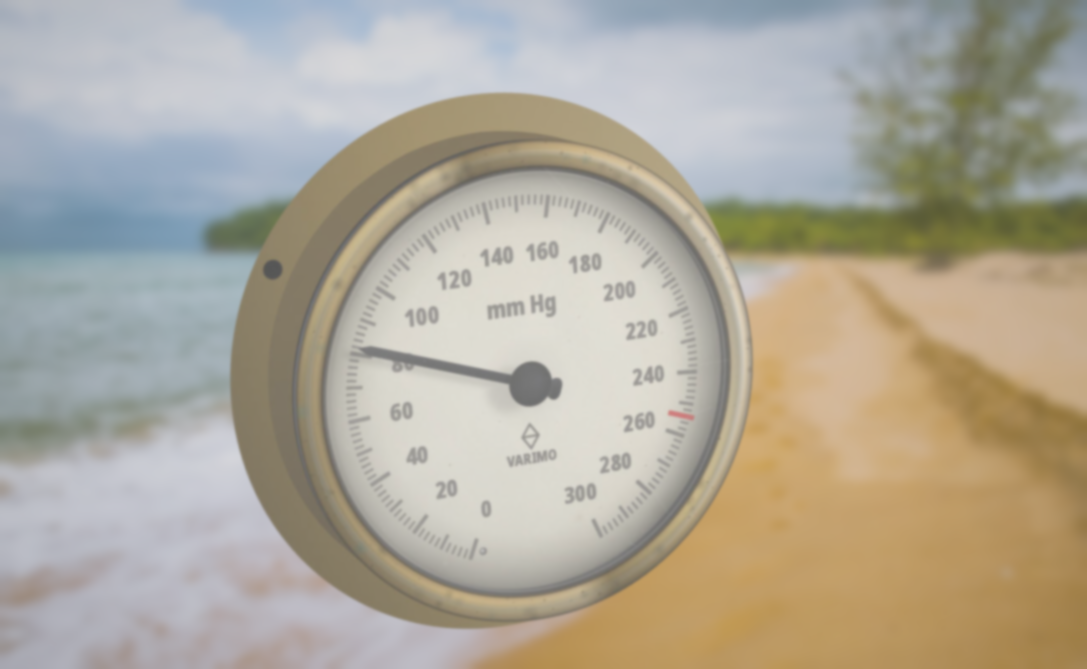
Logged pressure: {"value": 82, "unit": "mmHg"}
